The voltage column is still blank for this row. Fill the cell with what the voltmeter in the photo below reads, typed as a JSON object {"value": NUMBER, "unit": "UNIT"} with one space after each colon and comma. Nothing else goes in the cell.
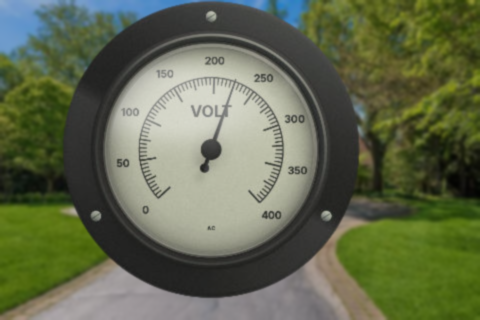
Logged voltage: {"value": 225, "unit": "V"}
